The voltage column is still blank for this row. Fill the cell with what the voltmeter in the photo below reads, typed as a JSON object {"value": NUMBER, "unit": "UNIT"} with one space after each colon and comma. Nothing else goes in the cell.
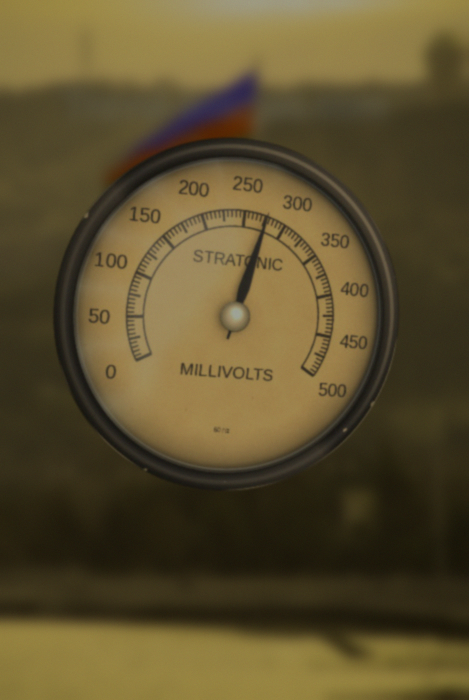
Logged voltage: {"value": 275, "unit": "mV"}
